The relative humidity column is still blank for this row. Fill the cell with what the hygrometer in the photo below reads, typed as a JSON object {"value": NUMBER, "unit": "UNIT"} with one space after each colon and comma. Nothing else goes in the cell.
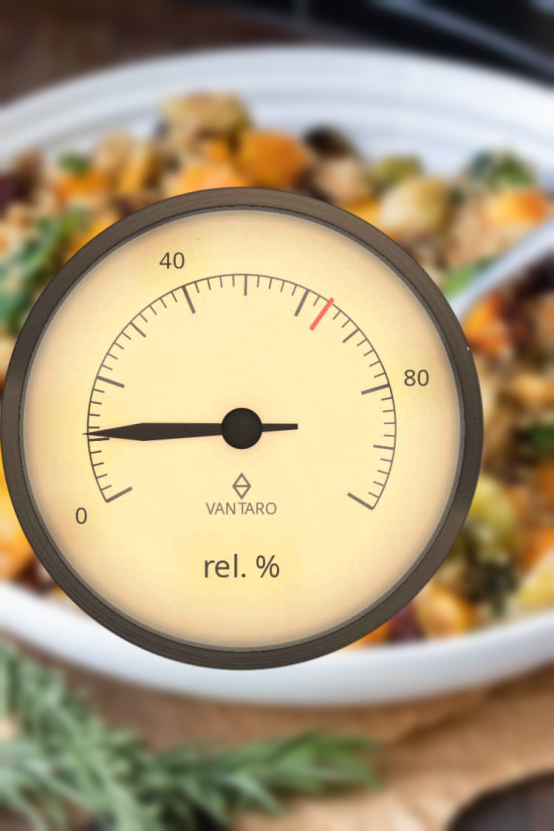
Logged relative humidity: {"value": 11, "unit": "%"}
